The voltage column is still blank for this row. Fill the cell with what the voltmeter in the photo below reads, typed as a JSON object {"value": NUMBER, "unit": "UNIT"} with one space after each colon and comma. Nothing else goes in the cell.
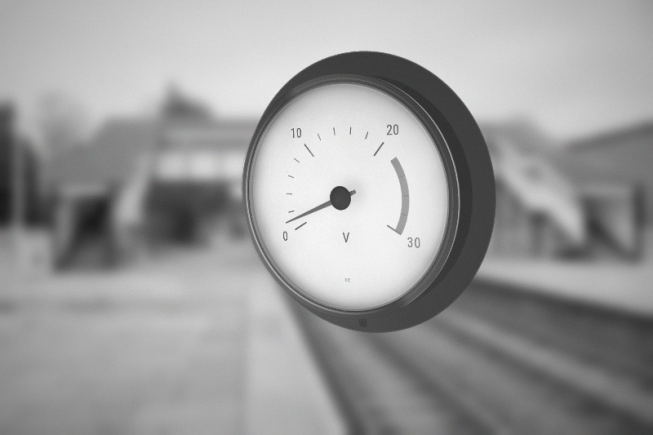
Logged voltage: {"value": 1, "unit": "V"}
